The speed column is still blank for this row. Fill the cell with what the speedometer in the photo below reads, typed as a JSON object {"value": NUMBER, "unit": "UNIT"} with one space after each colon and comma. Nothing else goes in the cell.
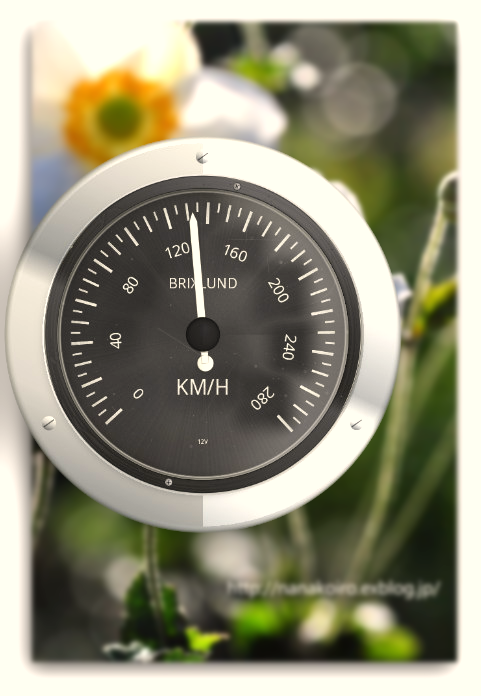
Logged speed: {"value": 132.5, "unit": "km/h"}
